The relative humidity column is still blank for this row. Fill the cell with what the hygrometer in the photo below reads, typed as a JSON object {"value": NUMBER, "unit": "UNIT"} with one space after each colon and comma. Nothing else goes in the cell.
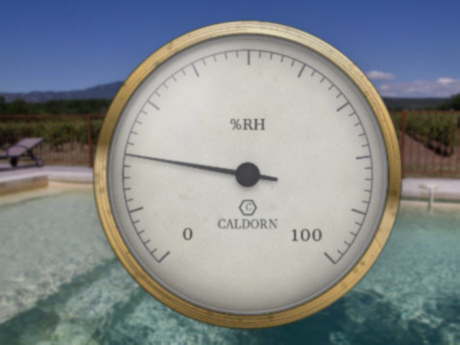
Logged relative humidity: {"value": 20, "unit": "%"}
